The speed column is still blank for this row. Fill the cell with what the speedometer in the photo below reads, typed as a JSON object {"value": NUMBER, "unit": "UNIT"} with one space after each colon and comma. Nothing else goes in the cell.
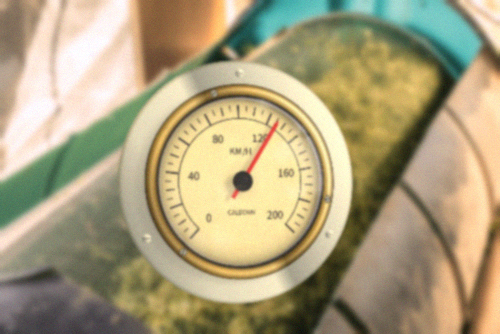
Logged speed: {"value": 125, "unit": "km/h"}
